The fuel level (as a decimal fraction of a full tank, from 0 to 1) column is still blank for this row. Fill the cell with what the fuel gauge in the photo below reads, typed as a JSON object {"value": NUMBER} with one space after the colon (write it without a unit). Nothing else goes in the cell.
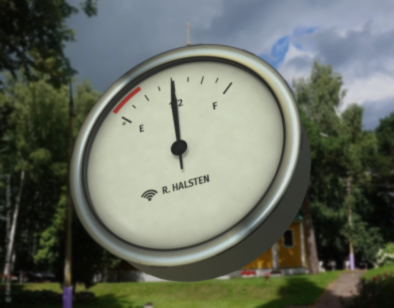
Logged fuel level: {"value": 0.5}
